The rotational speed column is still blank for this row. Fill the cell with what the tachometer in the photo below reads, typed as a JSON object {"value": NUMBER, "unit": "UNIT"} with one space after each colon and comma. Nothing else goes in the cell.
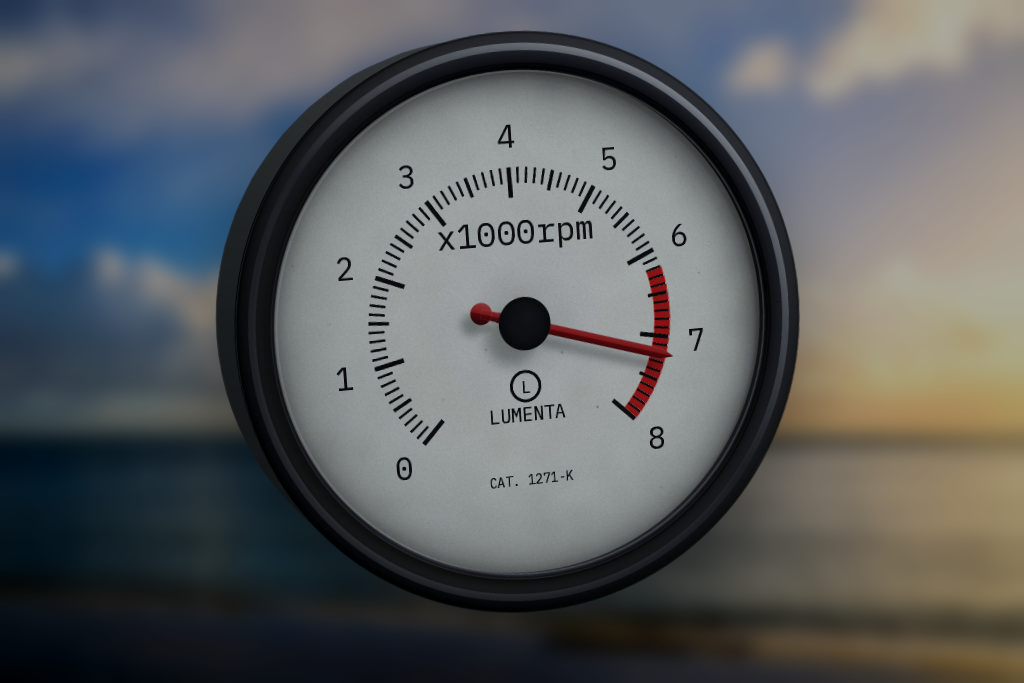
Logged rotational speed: {"value": 7200, "unit": "rpm"}
